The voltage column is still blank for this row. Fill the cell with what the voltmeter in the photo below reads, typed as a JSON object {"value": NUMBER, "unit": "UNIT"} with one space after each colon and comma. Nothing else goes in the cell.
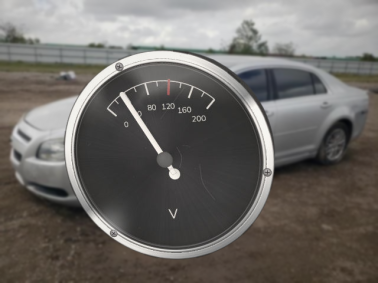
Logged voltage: {"value": 40, "unit": "V"}
